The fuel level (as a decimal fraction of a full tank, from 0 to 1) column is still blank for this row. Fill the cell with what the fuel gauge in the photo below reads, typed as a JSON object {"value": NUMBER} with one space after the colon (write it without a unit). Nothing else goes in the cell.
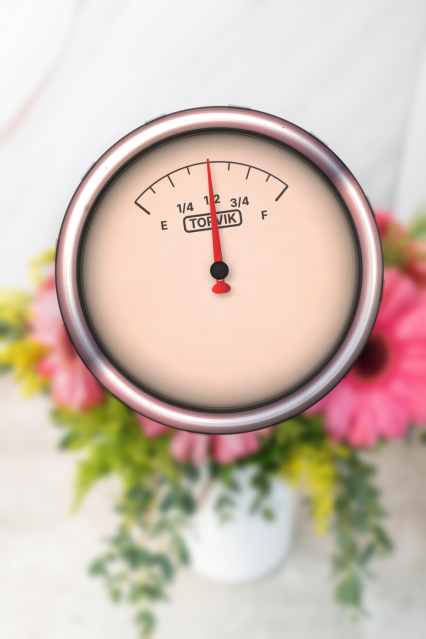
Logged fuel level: {"value": 0.5}
